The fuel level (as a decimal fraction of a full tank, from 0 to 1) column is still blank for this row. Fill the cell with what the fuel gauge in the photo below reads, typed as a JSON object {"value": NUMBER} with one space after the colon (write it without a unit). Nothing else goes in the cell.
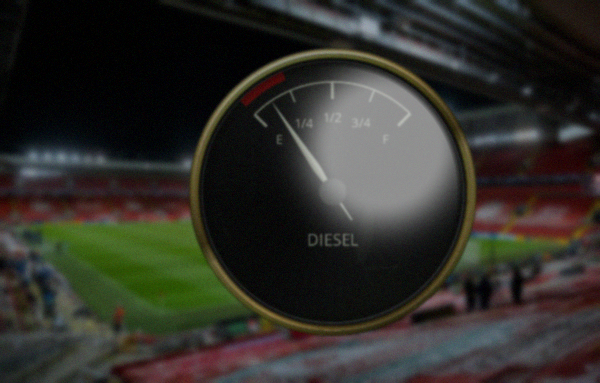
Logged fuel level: {"value": 0.125}
